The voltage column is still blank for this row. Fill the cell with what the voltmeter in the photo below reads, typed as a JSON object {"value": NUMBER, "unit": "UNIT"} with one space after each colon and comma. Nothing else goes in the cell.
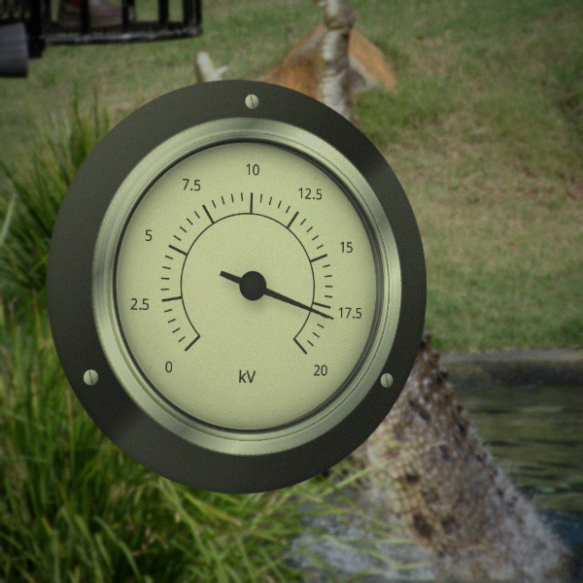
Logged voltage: {"value": 18, "unit": "kV"}
